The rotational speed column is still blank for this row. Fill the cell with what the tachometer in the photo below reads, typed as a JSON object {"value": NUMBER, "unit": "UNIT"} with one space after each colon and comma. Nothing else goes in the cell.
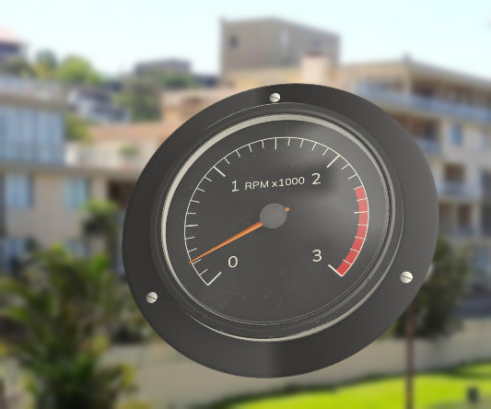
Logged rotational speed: {"value": 200, "unit": "rpm"}
